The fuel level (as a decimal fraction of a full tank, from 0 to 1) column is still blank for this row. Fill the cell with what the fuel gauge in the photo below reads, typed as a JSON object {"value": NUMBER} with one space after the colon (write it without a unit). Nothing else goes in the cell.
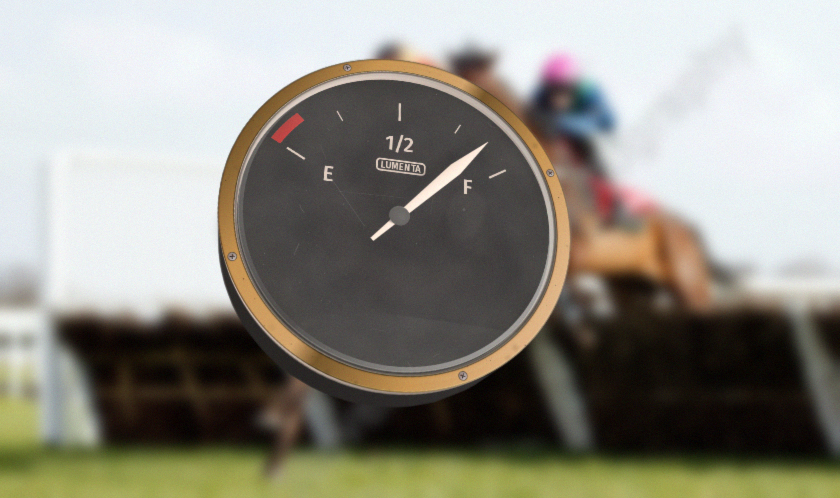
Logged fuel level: {"value": 0.875}
